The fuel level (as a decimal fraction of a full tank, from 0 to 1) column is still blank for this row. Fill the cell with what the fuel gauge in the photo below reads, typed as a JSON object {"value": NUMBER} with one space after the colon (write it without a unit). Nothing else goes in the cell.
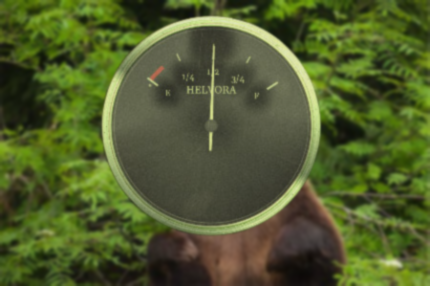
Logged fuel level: {"value": 0.5}
